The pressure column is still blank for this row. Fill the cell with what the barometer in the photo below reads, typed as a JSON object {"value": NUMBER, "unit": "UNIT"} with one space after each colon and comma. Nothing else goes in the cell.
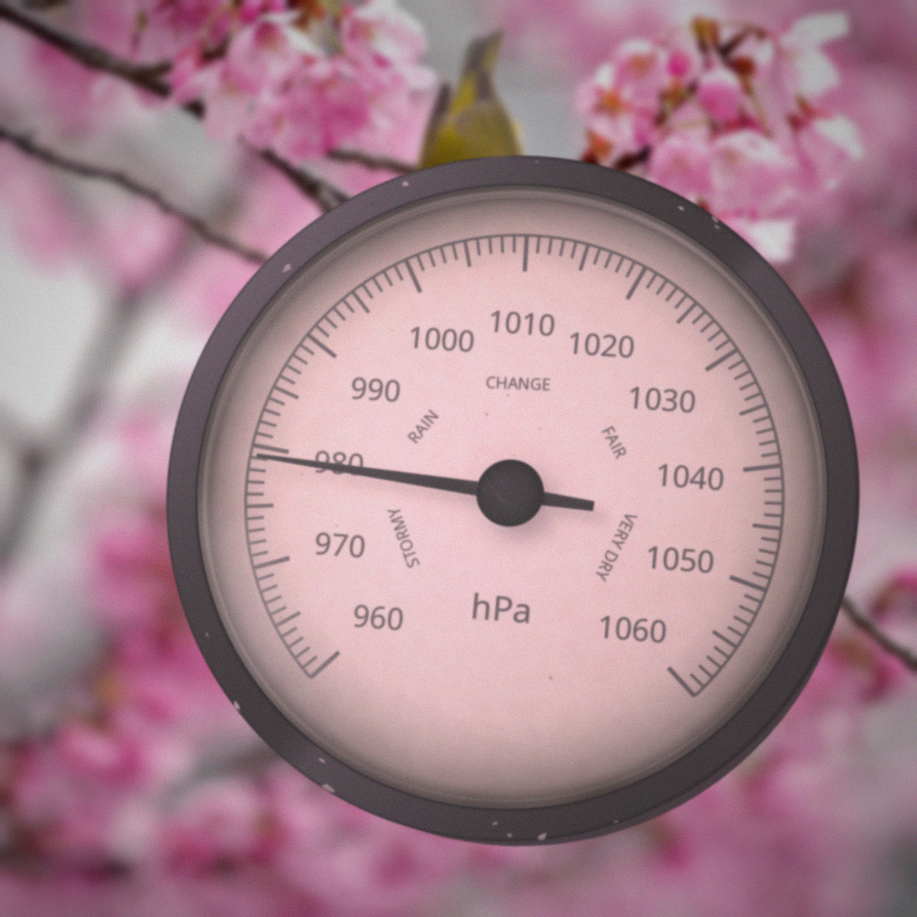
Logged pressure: {"value": 979, "unit": "hPa"}
